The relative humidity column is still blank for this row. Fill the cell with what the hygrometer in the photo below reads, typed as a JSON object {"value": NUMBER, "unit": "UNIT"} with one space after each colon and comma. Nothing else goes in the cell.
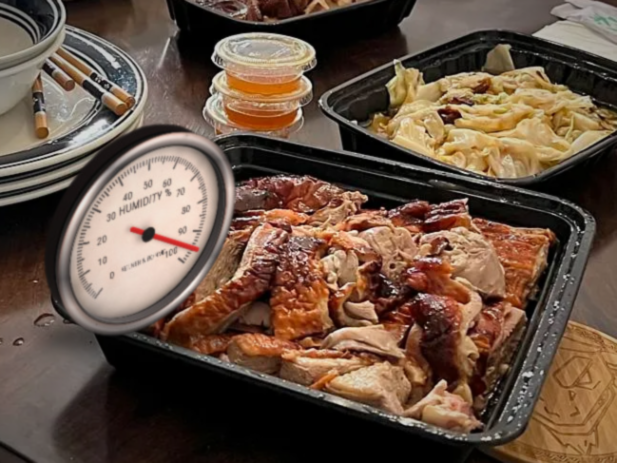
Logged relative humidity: {"value": 95, "unit": "%"}
